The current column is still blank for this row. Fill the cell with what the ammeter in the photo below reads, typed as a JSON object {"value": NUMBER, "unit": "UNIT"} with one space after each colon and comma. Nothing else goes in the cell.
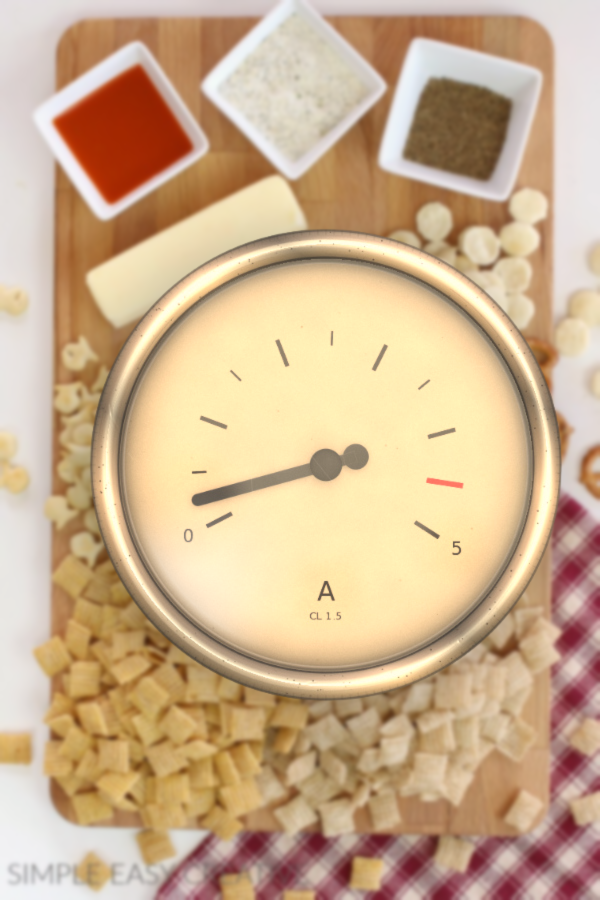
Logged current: {"value": 0.25, "unit": "A"}
